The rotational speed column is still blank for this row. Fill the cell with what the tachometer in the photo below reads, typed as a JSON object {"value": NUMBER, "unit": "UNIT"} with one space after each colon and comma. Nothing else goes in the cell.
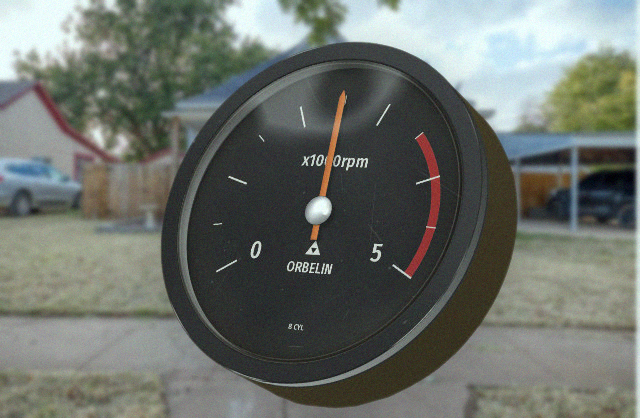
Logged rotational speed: {"value": 2500, "unit": "rpm"}
